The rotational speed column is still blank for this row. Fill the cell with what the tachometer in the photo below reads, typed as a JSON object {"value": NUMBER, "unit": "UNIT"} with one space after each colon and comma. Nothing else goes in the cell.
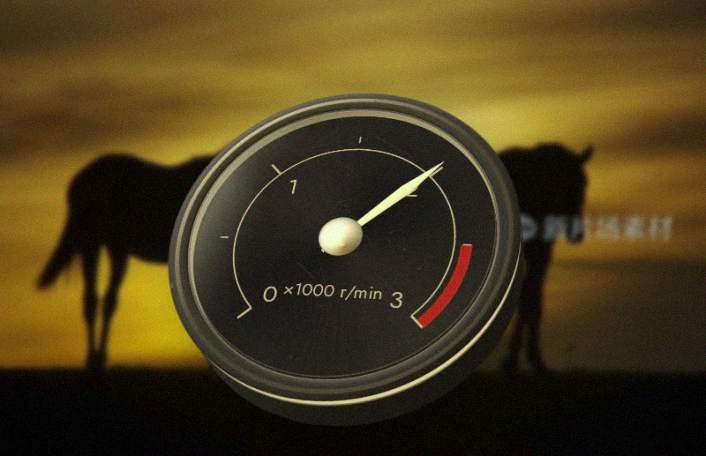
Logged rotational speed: {"value": 2000, "unit": "rpm"}
